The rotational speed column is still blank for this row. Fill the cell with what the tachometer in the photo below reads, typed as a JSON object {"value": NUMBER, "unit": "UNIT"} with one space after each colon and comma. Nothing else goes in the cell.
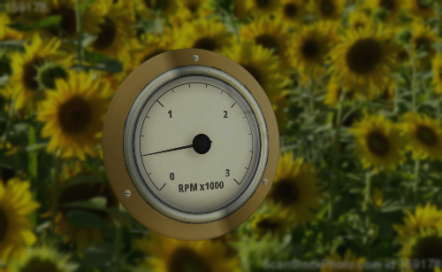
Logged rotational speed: {"value": 400, "unit": "rpm"}
